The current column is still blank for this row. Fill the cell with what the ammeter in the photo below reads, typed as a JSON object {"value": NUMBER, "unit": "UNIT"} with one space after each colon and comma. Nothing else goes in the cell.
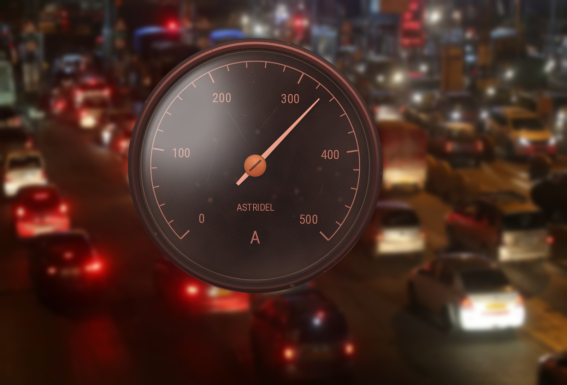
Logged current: {"value": 330, "unit": "A"}
